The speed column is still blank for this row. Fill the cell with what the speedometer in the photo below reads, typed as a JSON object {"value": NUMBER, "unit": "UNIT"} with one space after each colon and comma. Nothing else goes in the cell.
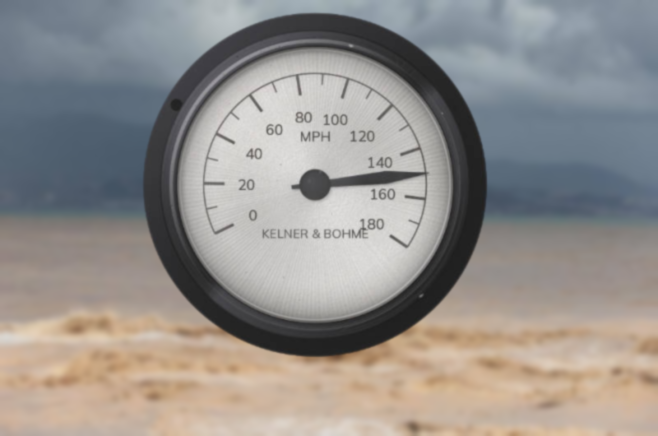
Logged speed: {"value": 150, "unit": "mph"}
